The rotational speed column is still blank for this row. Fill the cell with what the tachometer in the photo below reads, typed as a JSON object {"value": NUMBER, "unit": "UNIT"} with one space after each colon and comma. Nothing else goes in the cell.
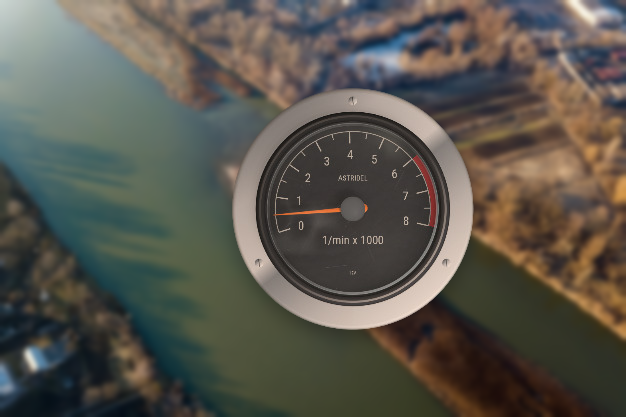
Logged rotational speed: {"value": 500, "unit": "rpm"}
